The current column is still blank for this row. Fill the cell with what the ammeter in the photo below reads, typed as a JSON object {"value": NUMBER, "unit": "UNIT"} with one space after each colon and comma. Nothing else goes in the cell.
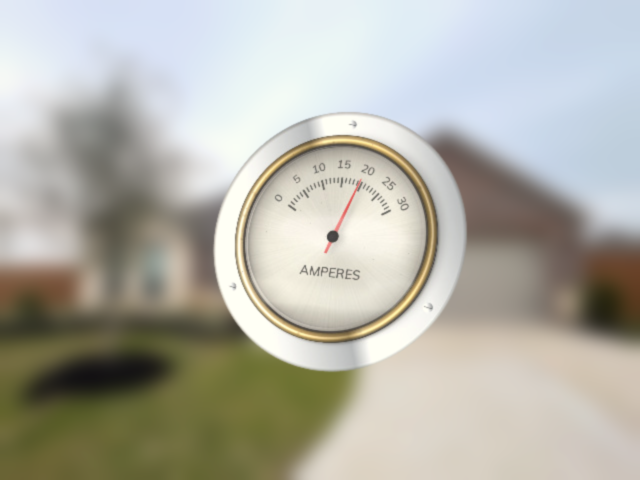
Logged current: {"value": 20, "unit": "A"}
